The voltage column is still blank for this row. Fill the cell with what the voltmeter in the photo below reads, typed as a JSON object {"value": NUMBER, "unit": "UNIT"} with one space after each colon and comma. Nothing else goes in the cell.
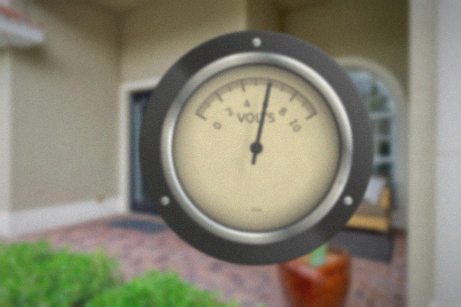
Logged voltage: {"value": 6, "unit": "V"}
